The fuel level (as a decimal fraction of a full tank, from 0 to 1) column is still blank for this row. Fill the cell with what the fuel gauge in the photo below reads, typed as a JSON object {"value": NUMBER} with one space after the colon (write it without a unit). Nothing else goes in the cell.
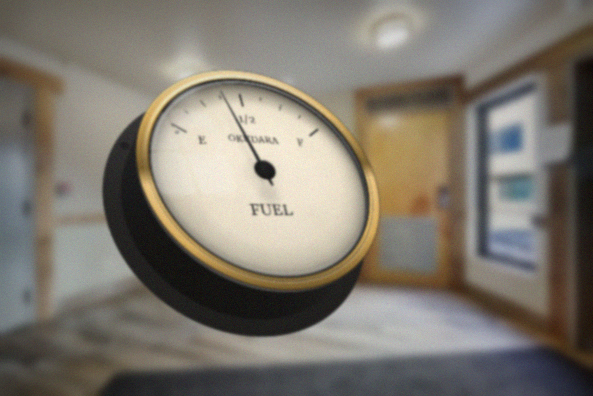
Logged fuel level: {"value": 0.375}
